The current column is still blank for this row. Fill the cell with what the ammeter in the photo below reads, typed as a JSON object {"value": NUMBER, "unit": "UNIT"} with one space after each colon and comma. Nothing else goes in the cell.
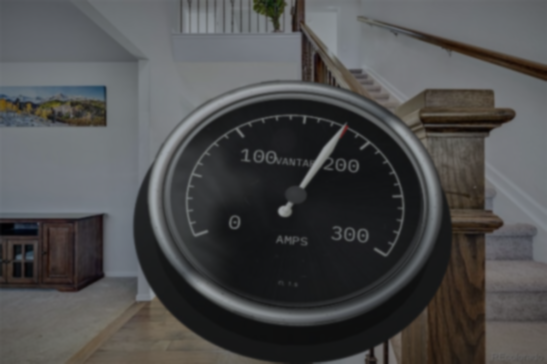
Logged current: {"value": 180, "unit": "A"}
